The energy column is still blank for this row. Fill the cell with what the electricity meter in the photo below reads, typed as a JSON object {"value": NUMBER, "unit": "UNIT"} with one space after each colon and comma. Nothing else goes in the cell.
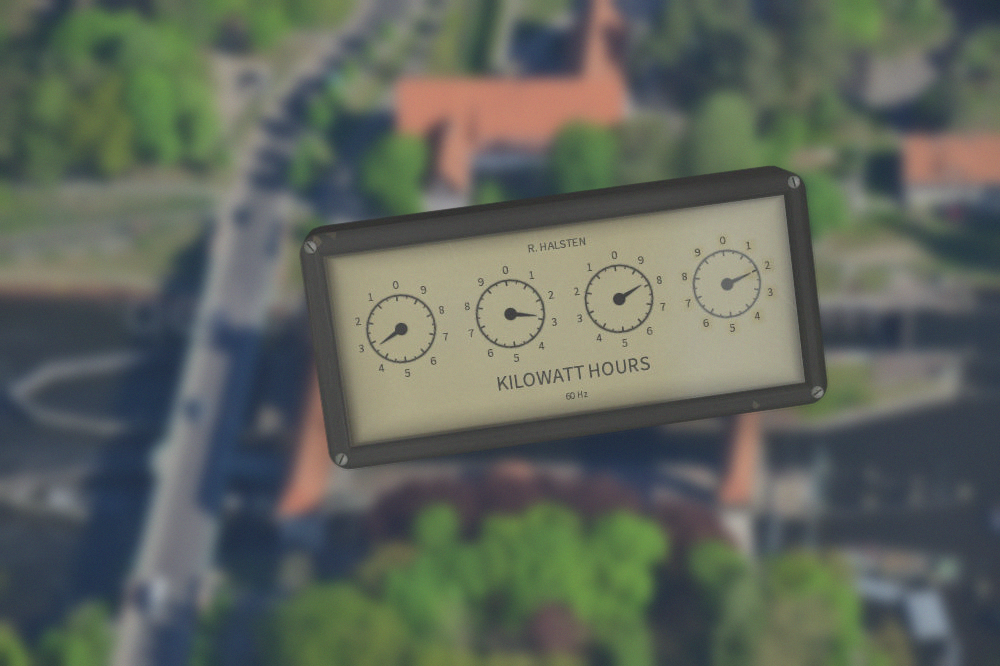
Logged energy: {"value": 3282, "unit": "kWh"}
